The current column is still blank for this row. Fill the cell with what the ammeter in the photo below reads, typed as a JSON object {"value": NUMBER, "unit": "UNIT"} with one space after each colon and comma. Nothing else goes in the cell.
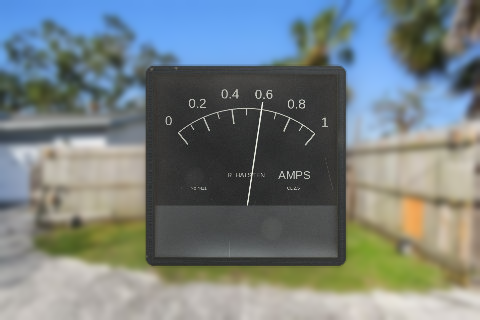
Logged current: {"value": 0.6, "unit": "A"}
